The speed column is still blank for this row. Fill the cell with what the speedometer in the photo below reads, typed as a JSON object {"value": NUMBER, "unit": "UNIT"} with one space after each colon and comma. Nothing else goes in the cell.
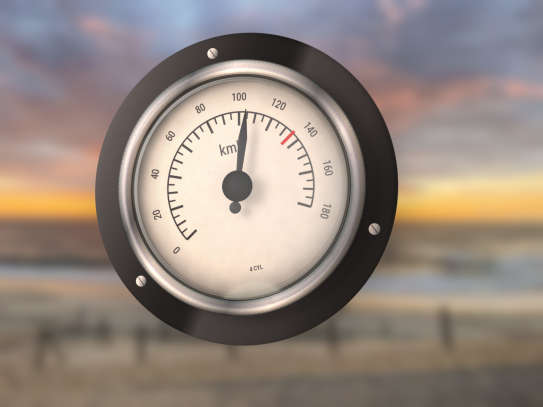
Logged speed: {"value": 105, "unit": "km/h"}
